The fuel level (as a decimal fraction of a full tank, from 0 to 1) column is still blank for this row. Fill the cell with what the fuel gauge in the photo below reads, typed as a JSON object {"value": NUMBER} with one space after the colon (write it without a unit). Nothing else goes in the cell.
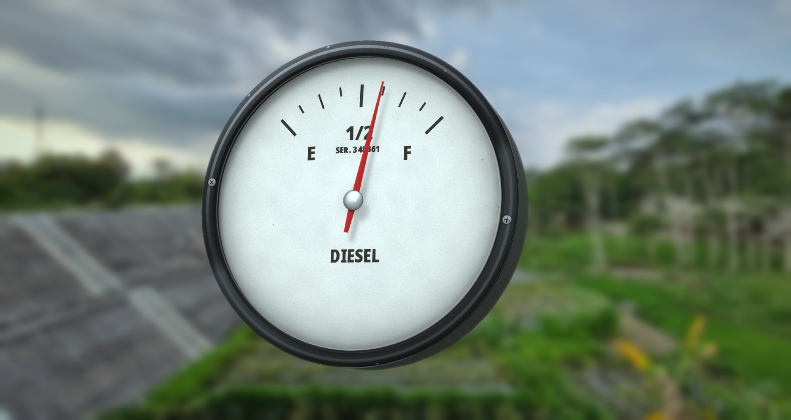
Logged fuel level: {"value": 0.625}
